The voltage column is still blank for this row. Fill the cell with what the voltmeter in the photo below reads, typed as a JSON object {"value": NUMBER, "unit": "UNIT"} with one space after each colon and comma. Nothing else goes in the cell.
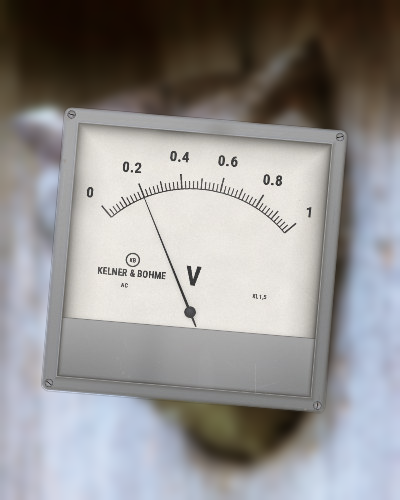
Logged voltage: {"value": 0.2, "unit": "V"}
